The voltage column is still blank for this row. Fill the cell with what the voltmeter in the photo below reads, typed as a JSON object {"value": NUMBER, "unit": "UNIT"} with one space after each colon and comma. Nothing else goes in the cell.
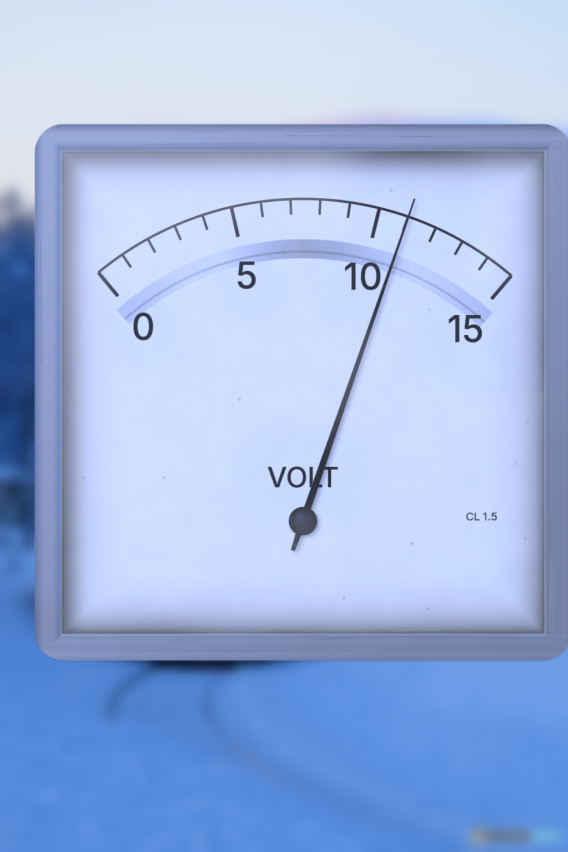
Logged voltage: {"value": 11, "unit": "V"}
